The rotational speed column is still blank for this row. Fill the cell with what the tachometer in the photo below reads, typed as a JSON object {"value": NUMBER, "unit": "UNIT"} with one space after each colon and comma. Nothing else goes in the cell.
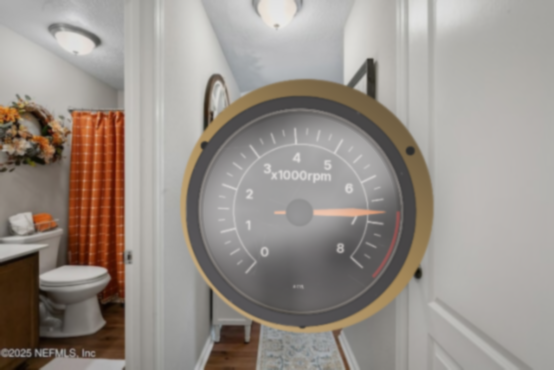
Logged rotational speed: {"value": 6750, "unit": "rpm"}
